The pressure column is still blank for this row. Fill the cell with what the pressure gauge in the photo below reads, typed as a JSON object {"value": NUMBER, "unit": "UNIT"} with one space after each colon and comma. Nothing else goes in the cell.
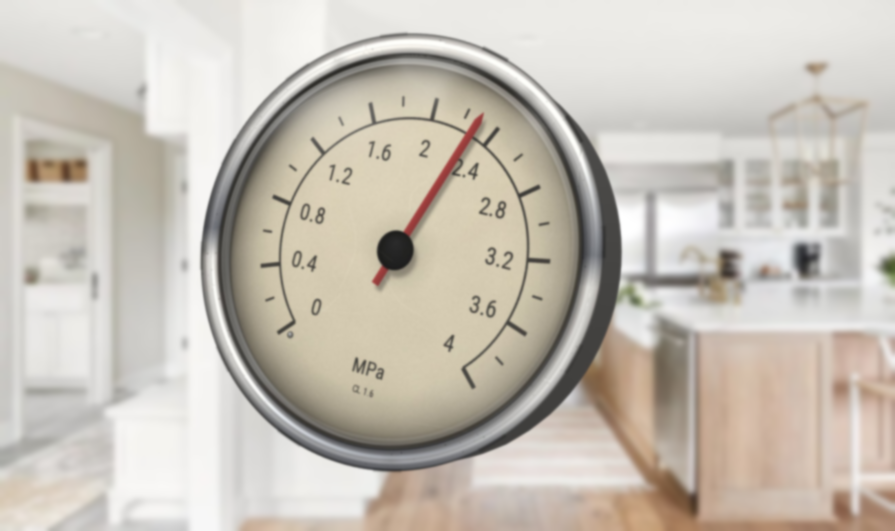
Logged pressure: {"value": 2.3, "unit": "MPa"}
